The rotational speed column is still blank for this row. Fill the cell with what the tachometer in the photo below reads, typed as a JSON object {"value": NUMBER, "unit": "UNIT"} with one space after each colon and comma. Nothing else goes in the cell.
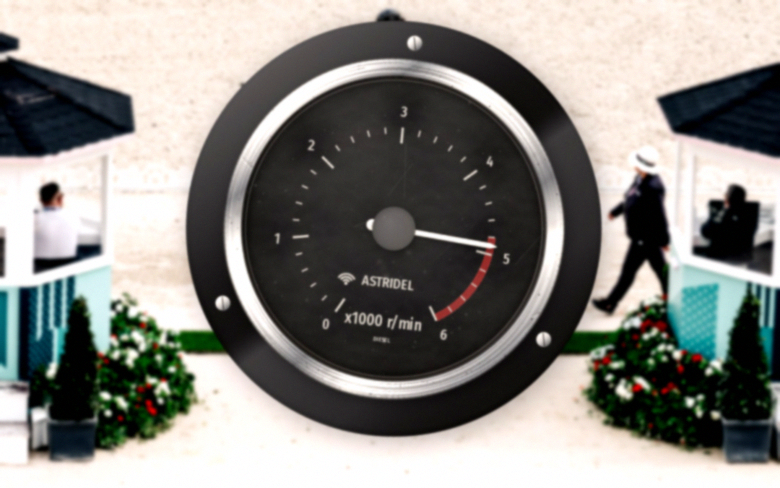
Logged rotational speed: {"value": 4900, "unit": "rpm"}
